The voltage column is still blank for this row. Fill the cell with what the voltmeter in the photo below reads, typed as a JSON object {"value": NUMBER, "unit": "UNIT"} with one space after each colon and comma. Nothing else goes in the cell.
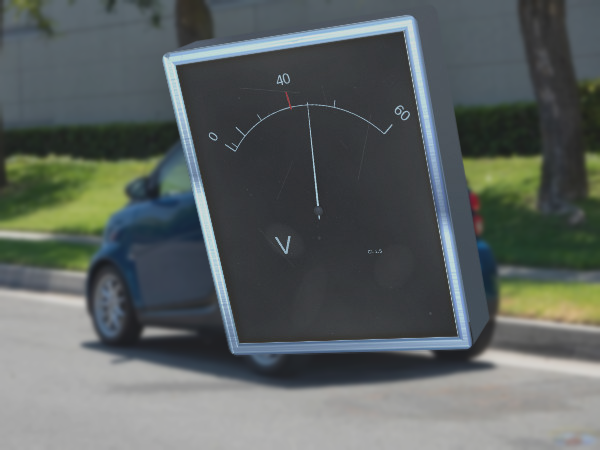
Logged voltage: {"value": 45, "unit": "V"}
